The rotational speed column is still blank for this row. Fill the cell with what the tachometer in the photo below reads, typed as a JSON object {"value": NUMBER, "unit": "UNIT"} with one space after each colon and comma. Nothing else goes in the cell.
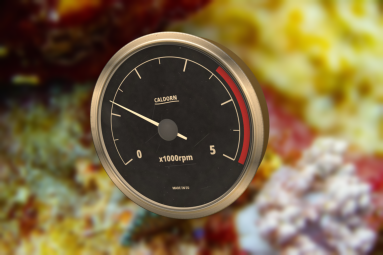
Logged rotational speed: {"value": 1250, "unit": "rpm"}
